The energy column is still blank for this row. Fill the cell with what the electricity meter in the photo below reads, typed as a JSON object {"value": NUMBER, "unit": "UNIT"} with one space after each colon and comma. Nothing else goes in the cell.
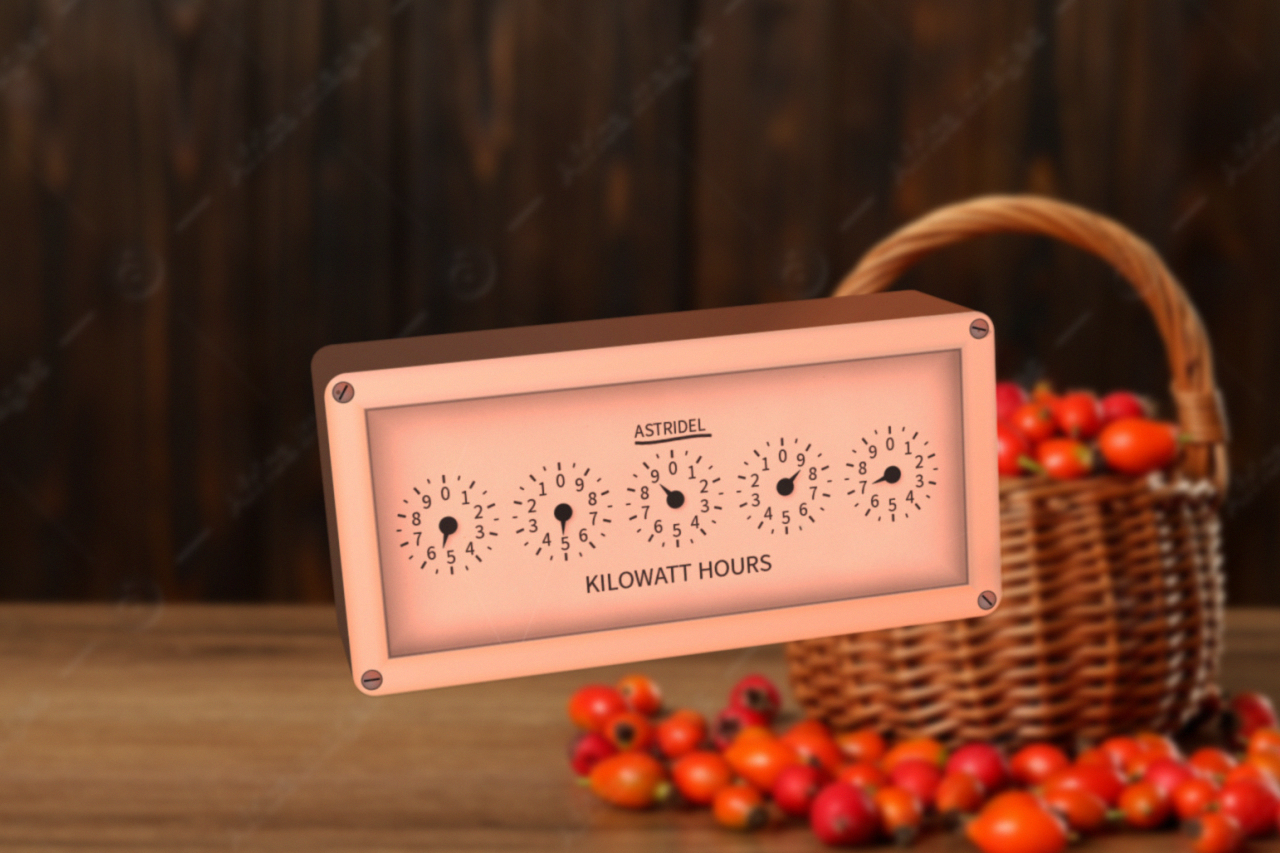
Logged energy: {"value": 54887, "unit": "kWh"}
